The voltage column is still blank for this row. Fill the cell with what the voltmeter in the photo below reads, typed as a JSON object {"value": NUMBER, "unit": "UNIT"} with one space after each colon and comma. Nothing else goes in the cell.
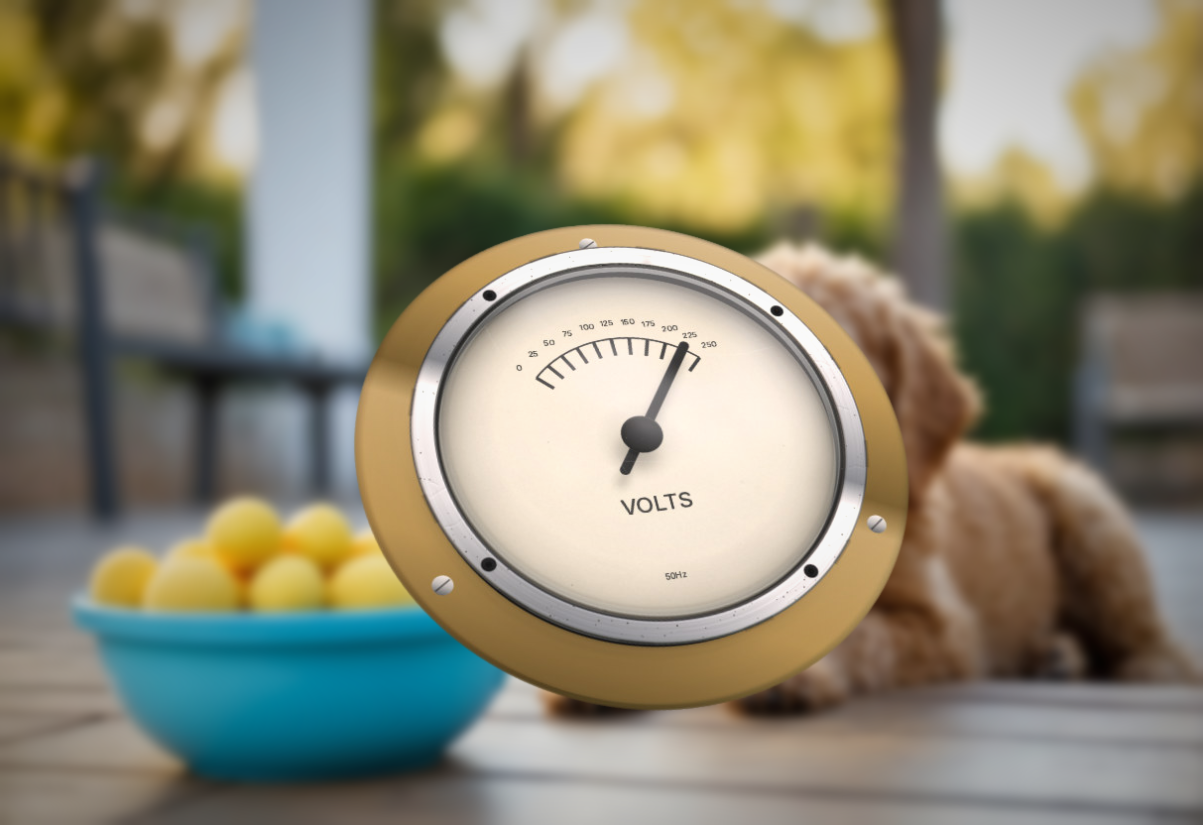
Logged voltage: {"value": 225, "unit": "V"}
